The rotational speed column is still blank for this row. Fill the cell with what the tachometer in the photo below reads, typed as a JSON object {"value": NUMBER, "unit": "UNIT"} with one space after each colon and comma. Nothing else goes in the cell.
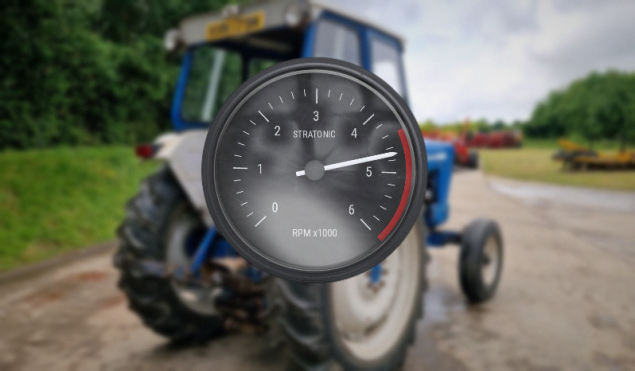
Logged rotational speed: {"value": 4700, "unit": "rpm"}
